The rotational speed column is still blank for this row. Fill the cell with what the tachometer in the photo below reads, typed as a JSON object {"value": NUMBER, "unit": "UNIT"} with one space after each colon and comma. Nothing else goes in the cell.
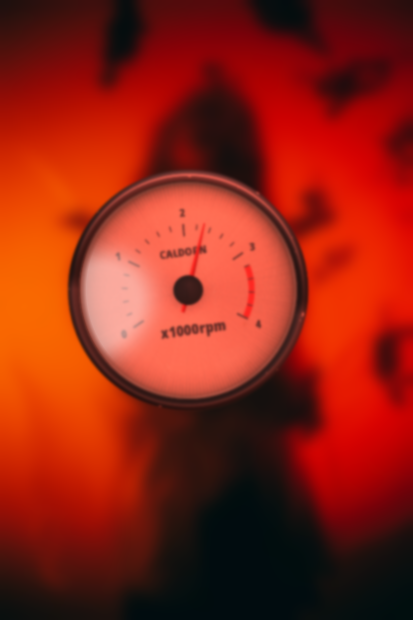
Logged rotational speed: {"value": 2300, "unit": "rpm"}
